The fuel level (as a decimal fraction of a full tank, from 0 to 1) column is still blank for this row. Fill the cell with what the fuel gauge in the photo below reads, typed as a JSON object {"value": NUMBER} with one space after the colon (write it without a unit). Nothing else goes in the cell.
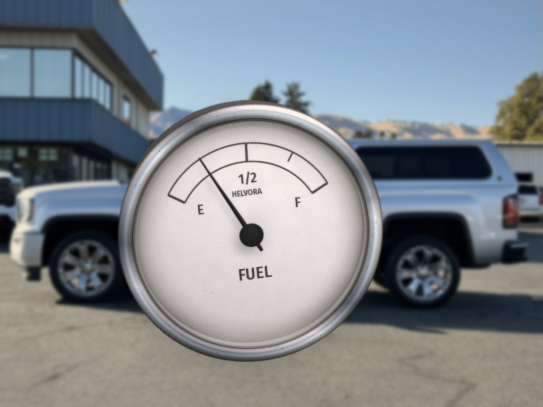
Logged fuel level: {"value": 0.25}
